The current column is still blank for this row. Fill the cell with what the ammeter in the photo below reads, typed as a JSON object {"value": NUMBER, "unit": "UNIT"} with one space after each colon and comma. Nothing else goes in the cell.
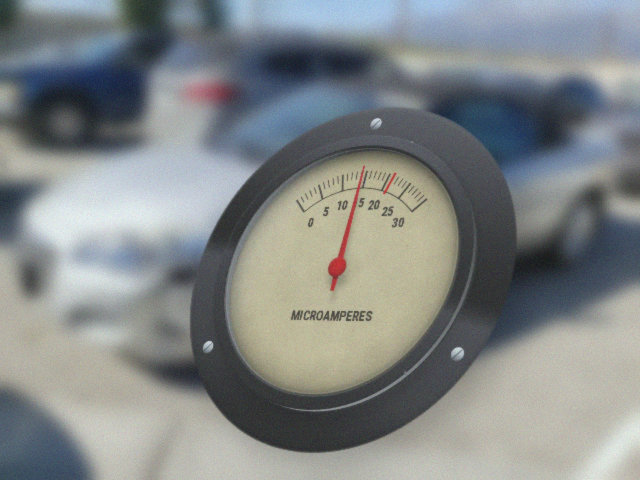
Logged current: {"value": 15, "unit": "µA"}
